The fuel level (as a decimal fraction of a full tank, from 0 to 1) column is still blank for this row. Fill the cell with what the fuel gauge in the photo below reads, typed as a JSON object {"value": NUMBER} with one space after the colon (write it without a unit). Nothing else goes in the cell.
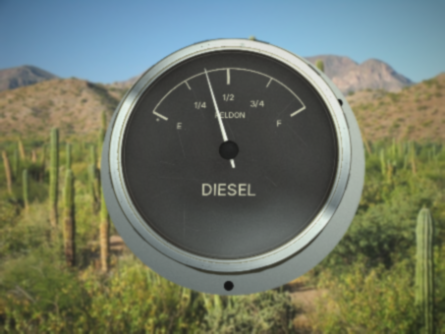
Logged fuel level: {"value": 0.375}
